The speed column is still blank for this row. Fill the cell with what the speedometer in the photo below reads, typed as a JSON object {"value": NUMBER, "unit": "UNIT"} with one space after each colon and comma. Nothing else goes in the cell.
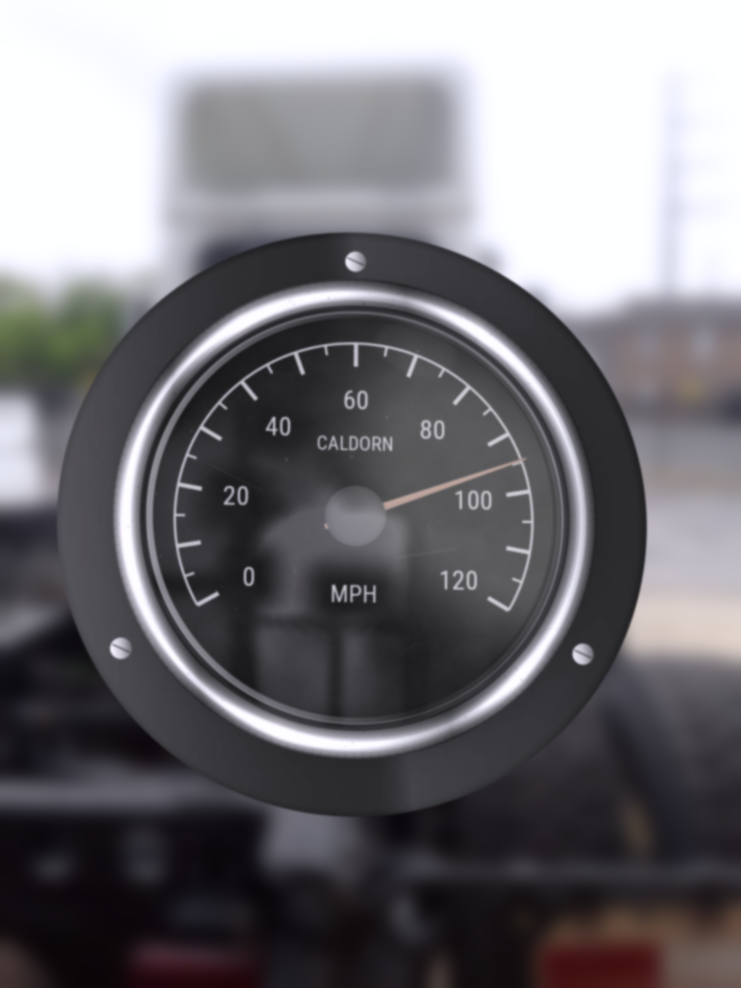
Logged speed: {"value": 95, "unit": "mph"}
